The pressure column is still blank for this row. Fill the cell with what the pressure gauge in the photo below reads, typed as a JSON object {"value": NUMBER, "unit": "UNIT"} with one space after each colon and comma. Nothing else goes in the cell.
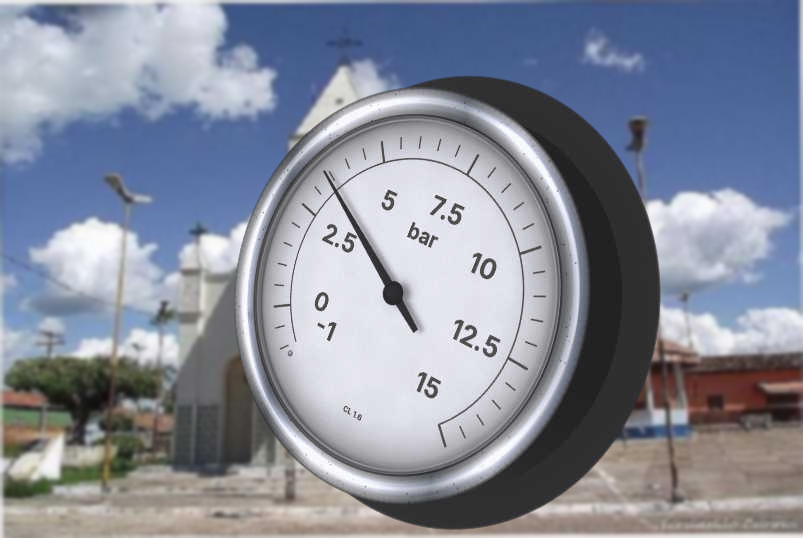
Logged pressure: {"value": 3.5, "unit": "bar"}
